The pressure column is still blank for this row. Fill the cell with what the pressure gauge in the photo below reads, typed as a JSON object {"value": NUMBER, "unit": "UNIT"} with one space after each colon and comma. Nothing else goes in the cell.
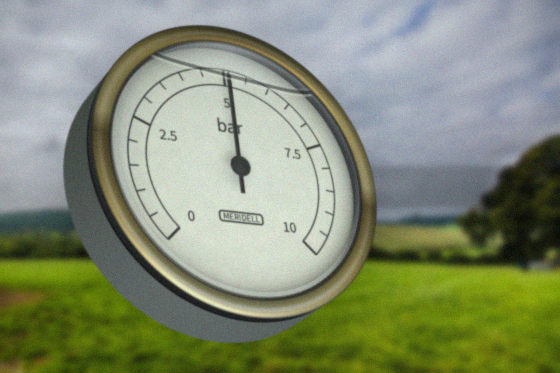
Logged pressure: {"value": 5, "unit": "bar"}
